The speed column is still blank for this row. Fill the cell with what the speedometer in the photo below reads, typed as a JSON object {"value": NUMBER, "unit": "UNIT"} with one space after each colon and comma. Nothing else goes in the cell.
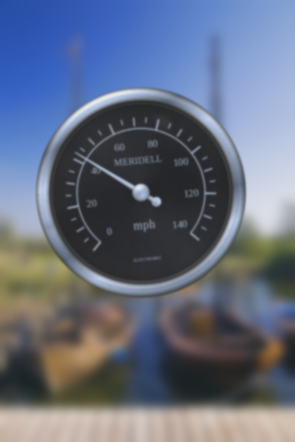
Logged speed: {"value": 42.5, "unit": "mph"}
